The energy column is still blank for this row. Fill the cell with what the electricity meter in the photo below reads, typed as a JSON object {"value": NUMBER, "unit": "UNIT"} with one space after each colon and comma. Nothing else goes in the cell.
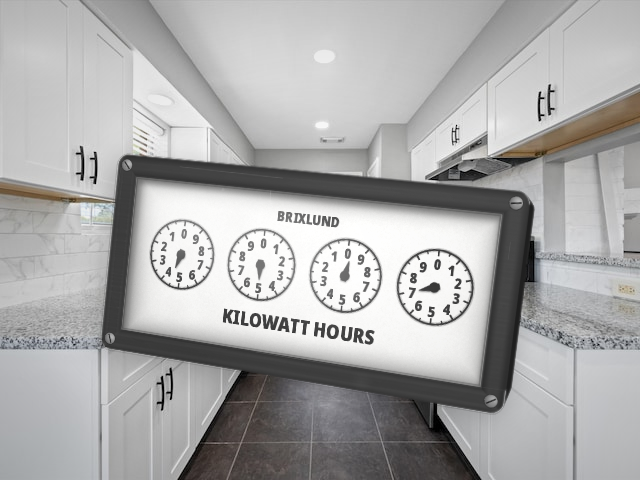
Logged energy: {"value": 4497, "unit": "kWh"}
